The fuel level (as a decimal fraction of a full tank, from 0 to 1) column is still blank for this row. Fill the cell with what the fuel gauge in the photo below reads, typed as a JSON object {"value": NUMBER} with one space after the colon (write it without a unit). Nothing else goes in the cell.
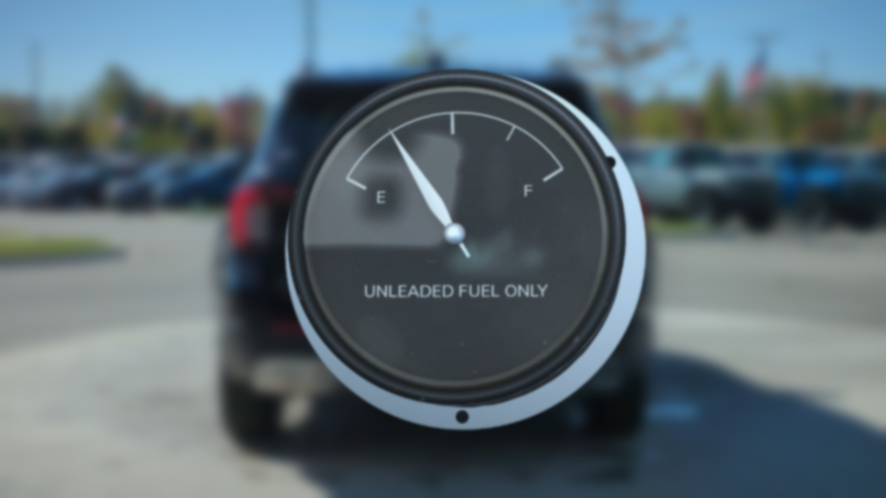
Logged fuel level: {"value": 0.25}
